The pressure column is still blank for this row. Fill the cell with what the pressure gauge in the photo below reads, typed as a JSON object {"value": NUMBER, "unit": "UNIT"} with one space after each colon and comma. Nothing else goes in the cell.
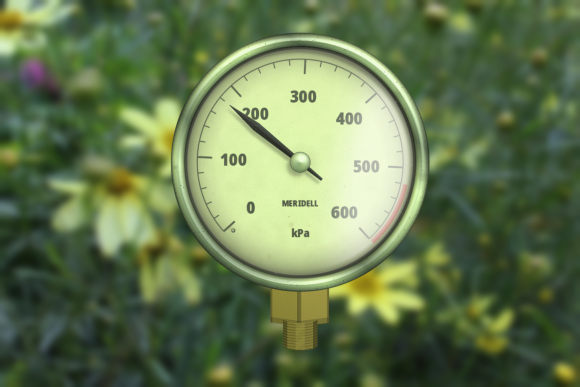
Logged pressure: {"value": 180, "unit": "kPa"}
